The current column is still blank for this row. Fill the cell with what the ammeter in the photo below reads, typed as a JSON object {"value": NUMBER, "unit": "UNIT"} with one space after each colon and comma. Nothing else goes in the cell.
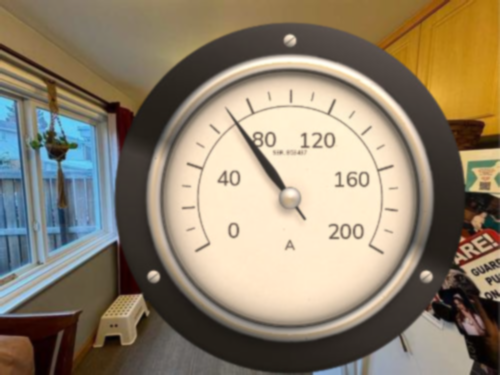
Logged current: {"value": 70, "unit": "A"}
